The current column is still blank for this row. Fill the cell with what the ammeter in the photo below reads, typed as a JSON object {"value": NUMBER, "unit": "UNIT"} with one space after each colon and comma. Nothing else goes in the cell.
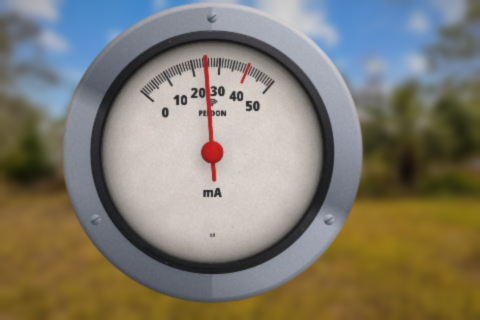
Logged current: {"value": 25, "unit": "mA"}
